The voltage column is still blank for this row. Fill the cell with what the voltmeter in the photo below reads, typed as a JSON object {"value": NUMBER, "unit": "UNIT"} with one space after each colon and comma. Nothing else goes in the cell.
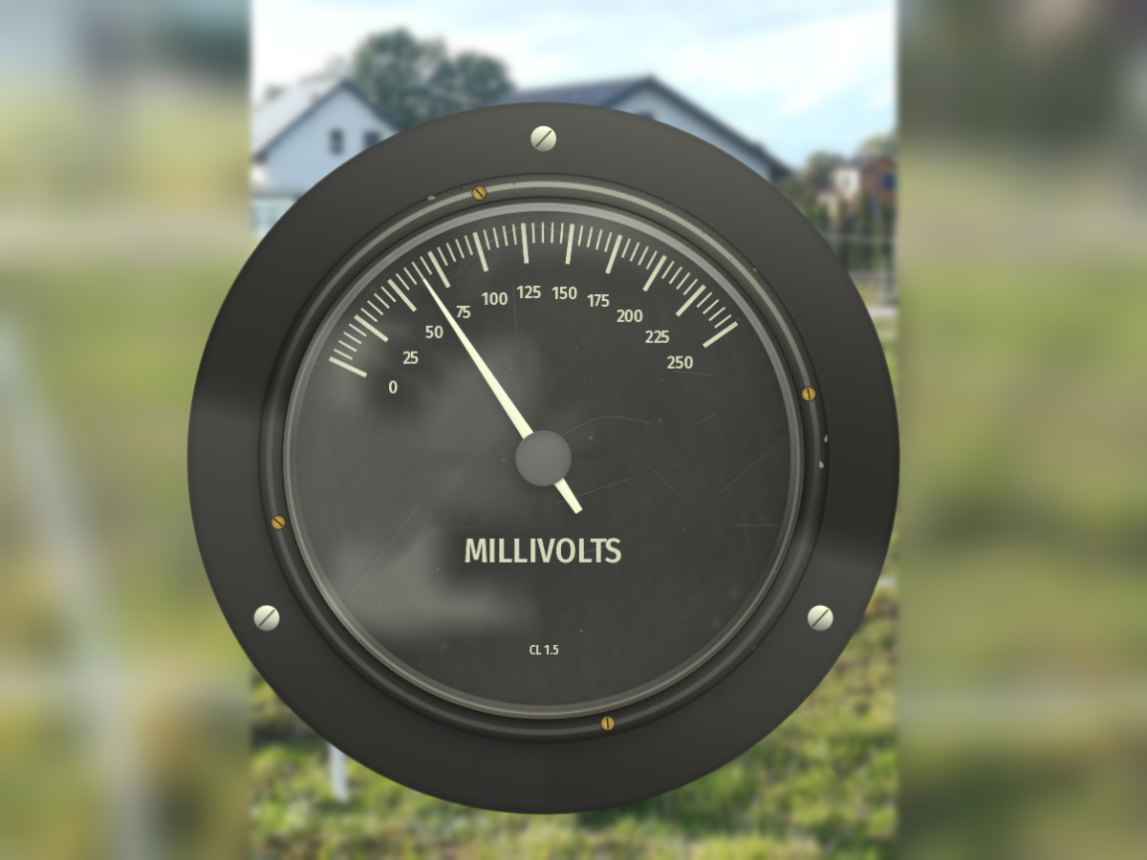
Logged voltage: {"value": 65, "unit": "mV"}
